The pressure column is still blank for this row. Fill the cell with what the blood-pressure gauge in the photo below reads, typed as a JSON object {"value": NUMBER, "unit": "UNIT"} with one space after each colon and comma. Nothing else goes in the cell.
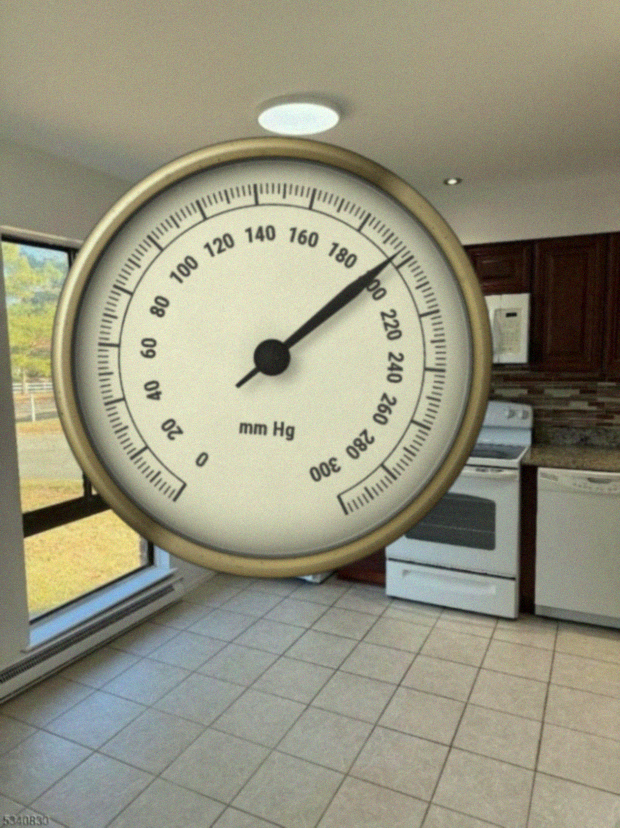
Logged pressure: {"value": 196, "unit": "mmHg"}
